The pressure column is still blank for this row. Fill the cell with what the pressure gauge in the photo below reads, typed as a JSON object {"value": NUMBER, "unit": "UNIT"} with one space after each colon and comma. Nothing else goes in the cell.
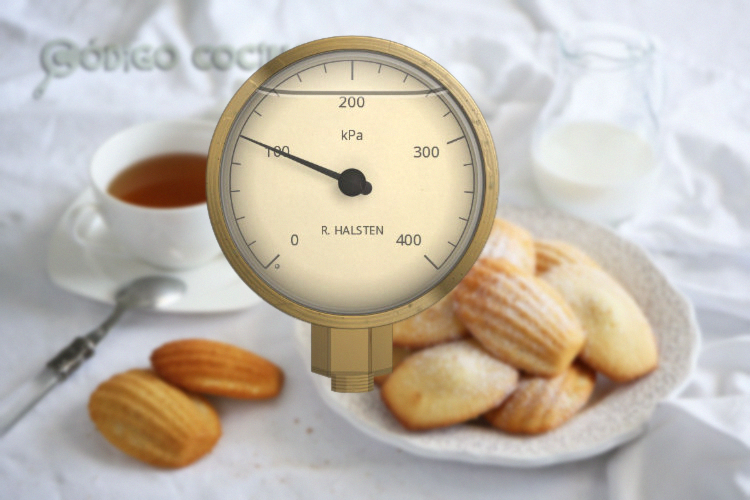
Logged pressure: {"value": 100, "unit": "kPa"}
